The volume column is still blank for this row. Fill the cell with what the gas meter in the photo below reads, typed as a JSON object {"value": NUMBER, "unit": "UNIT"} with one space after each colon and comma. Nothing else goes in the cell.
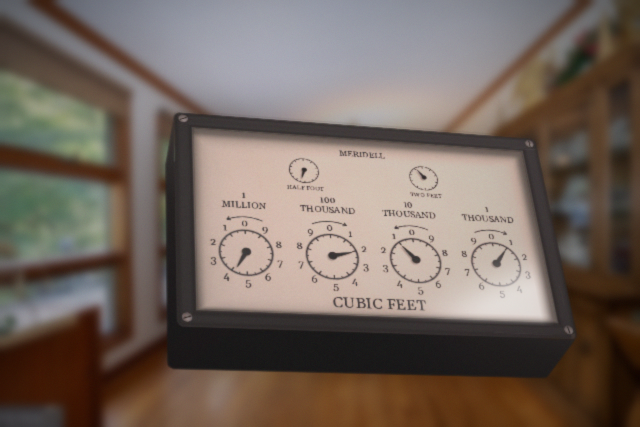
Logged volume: {"value": 421100, "unit": "ft³"}
